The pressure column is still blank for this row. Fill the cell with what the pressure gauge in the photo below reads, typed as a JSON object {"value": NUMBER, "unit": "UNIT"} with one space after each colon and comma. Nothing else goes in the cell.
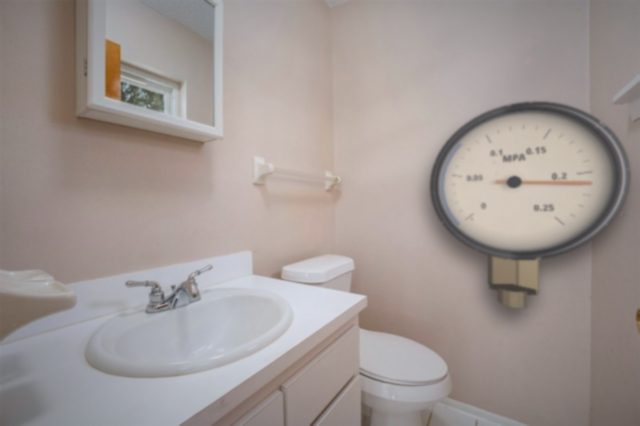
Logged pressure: {"value": 0.21, "unit": "MPa"}
